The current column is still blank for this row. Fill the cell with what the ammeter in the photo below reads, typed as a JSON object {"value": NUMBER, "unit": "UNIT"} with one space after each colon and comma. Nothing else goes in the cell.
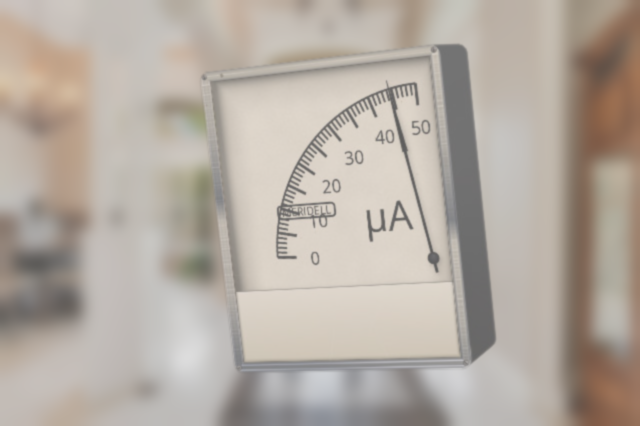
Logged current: {"value": 45, "unit": "µA"}
